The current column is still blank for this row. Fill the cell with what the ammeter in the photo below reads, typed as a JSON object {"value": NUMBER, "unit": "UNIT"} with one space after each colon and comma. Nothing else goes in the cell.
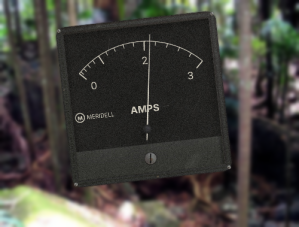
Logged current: {"value": 2.1, "unit": "A"}
